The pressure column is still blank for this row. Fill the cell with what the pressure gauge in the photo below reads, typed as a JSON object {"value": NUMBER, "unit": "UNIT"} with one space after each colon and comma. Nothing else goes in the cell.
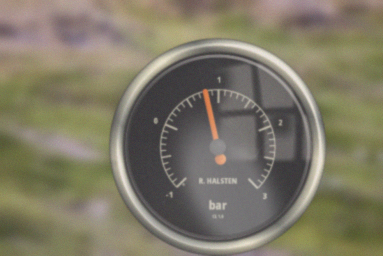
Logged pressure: {"value": 0.8, "unit": "bar"}
